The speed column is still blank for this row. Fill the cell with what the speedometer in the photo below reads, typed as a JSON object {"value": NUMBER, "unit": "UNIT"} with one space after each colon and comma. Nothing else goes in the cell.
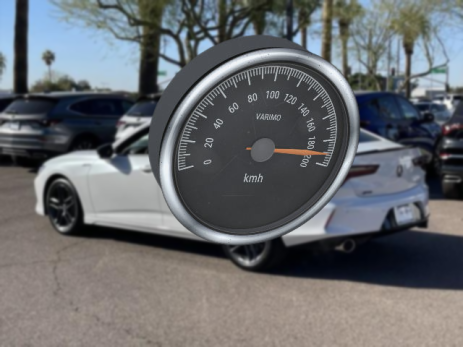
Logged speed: {"value": 190, "unit": "km/h"}
